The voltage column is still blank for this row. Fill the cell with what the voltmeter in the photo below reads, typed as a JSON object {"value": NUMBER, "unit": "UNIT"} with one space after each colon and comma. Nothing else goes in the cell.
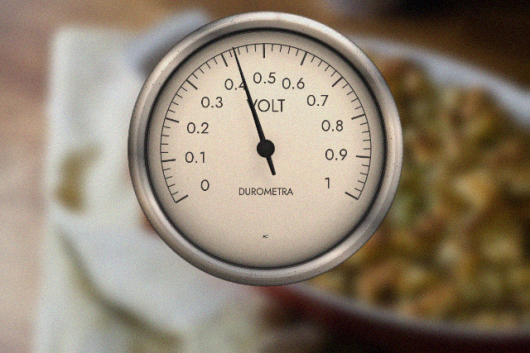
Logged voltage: {"value": 0.43, "unit": "V"}
